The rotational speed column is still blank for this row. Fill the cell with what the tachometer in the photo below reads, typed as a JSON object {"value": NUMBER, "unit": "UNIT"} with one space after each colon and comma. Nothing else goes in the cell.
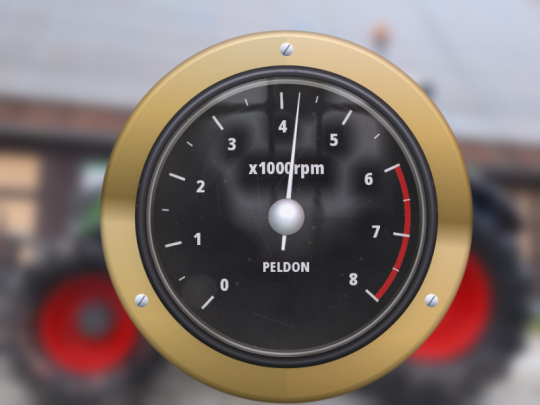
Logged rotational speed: {"value": 4250, "unit": "rpm"}
